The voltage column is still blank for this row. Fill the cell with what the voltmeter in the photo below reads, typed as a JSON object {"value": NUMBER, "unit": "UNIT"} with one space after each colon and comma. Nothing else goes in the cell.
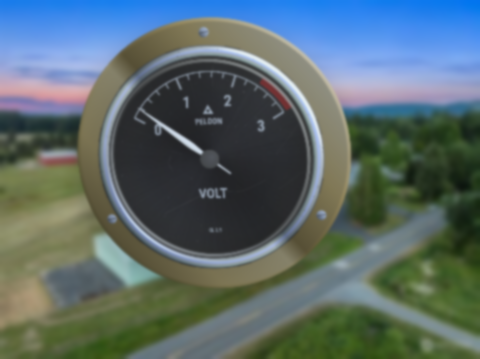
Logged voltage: {"value": 0.2, "unit": "V"}
